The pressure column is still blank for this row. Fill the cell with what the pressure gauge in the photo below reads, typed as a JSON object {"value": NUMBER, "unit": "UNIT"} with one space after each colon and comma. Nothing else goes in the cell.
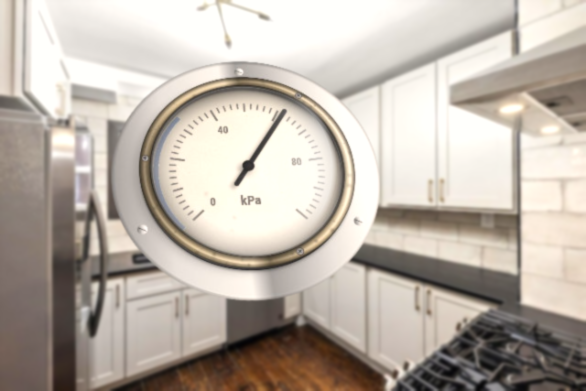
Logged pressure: {"value": 62, "unit": "kPa"}
